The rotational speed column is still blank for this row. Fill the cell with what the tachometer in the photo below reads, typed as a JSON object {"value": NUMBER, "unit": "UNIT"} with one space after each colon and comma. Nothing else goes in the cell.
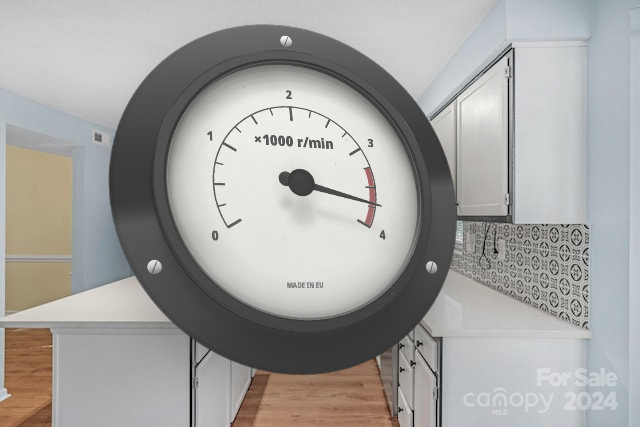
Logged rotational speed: {"value": 3750, "unit": "rpm"}
